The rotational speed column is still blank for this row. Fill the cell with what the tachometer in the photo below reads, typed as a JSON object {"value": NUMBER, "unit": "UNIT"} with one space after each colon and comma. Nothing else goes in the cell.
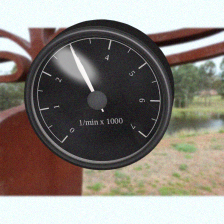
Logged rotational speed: {"value": 3000, "unit": "rpm"}
